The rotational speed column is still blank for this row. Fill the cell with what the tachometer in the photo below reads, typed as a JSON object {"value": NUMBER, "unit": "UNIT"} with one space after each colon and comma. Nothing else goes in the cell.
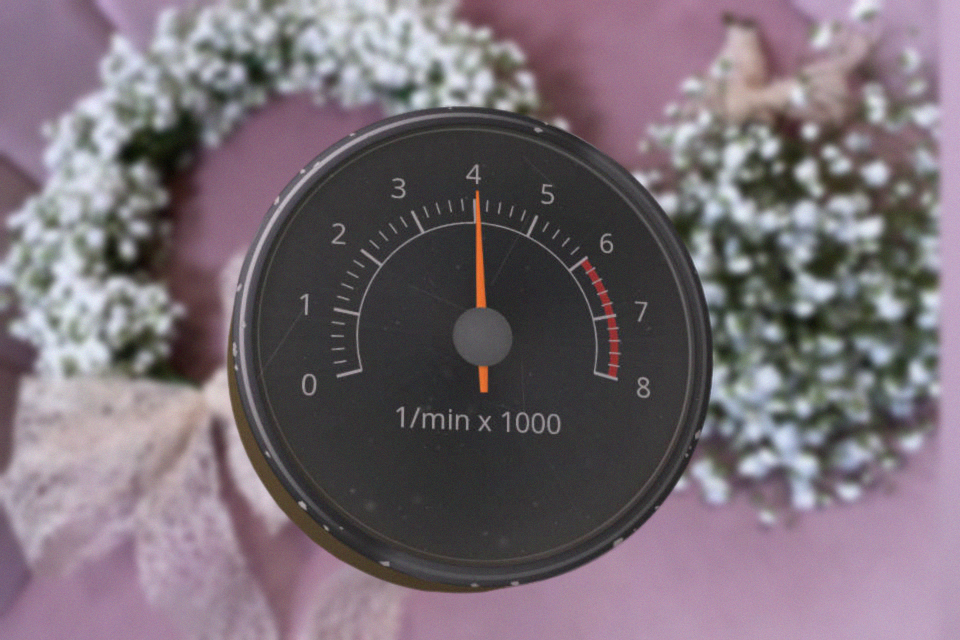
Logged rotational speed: {"value": 4000, "unit": "rpm"}
